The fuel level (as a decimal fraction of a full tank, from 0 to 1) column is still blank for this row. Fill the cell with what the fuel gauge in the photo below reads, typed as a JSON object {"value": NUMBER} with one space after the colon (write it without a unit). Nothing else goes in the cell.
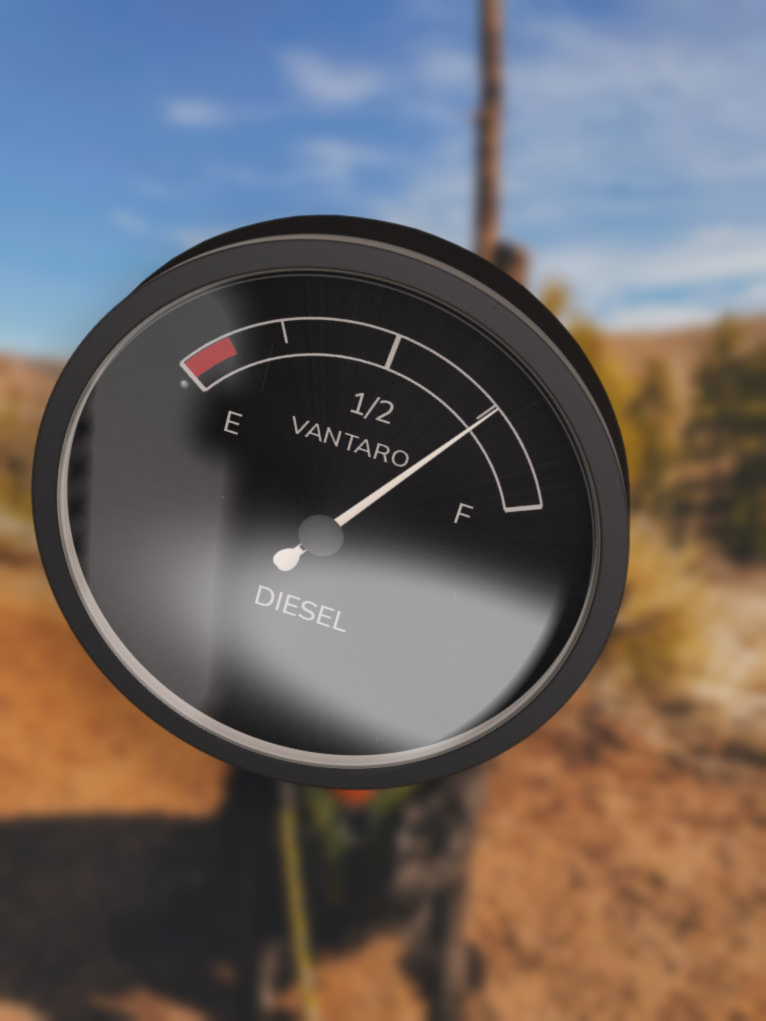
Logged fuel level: {"value": 0.75}
